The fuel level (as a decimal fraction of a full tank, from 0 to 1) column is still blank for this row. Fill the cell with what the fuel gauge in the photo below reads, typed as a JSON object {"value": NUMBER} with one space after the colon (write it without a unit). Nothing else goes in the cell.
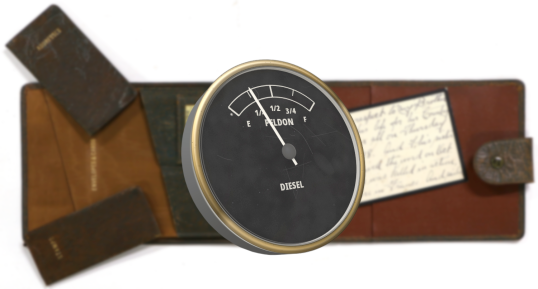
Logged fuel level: {"value": 0.25}
